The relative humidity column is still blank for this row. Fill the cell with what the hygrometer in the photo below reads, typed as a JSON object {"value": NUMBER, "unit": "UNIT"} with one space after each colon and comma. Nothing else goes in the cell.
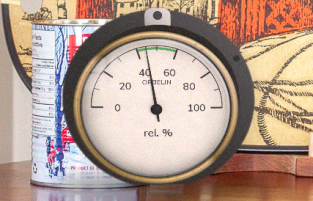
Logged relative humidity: {"value": 45, "unit": "%"}
